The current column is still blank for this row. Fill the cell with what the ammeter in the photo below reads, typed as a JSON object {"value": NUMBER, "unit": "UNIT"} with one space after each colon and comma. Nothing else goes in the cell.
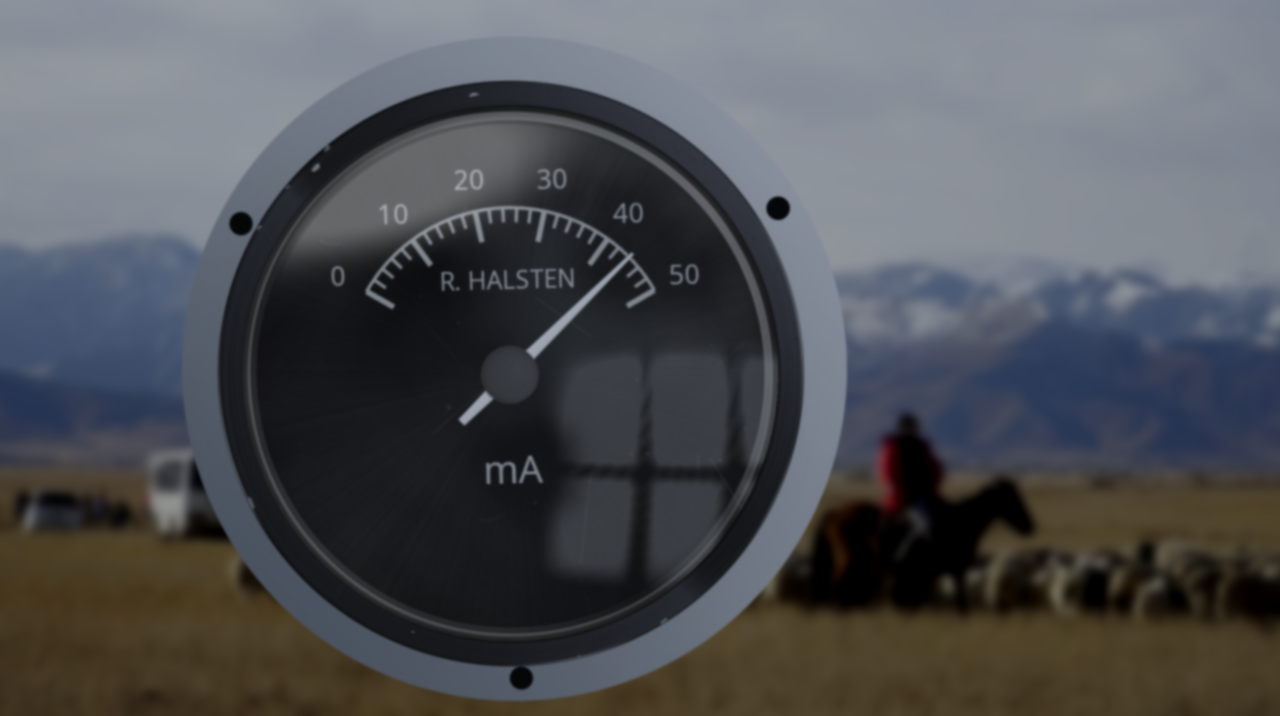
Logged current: {"value": 44, "unit": "mA"}
